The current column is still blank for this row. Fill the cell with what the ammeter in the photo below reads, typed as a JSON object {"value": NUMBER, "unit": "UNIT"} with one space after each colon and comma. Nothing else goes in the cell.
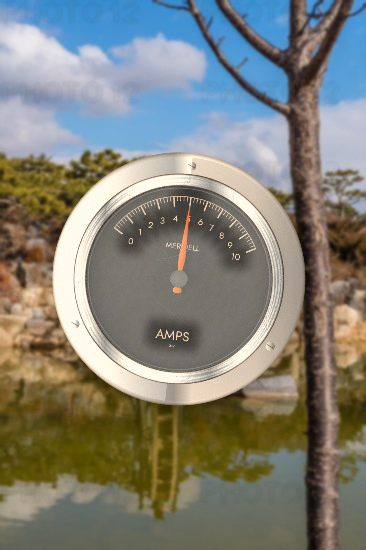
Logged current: {"value": 5, "unit": "A"}
